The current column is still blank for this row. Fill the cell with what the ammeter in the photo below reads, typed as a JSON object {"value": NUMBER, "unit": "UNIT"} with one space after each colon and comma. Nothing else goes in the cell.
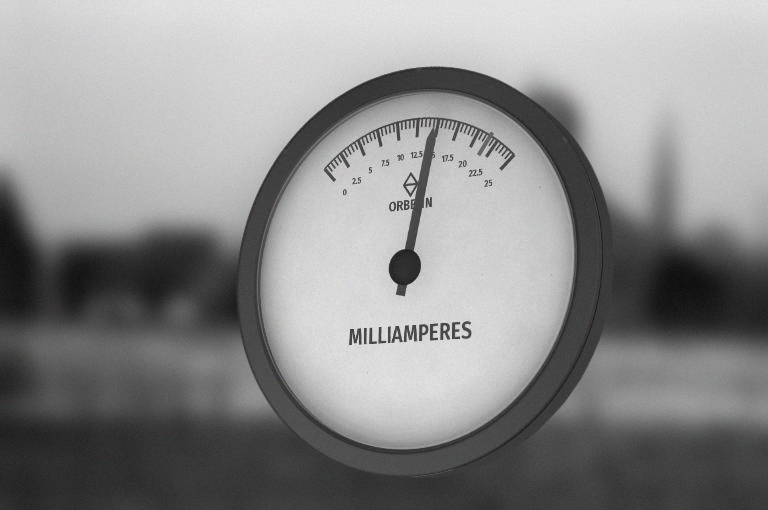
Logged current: {"value": 15, "unit": "mA"}
